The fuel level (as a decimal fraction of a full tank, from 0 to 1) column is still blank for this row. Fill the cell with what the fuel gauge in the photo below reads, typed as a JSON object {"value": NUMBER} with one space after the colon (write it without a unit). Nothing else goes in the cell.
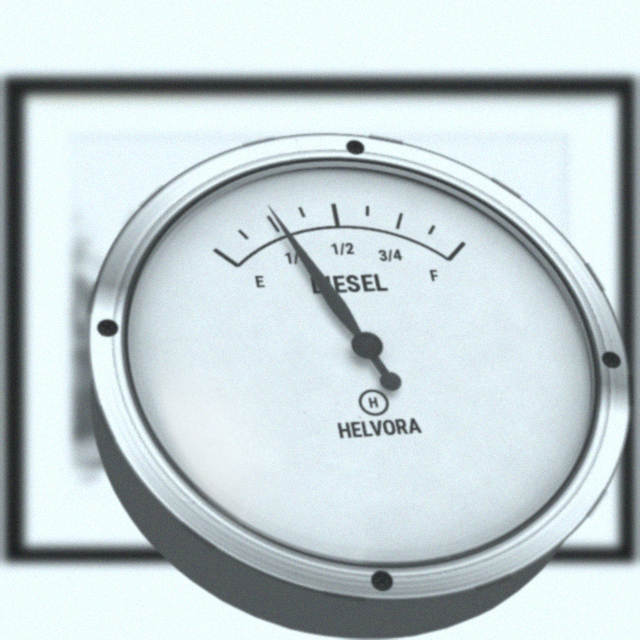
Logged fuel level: {"value": 0.25}
